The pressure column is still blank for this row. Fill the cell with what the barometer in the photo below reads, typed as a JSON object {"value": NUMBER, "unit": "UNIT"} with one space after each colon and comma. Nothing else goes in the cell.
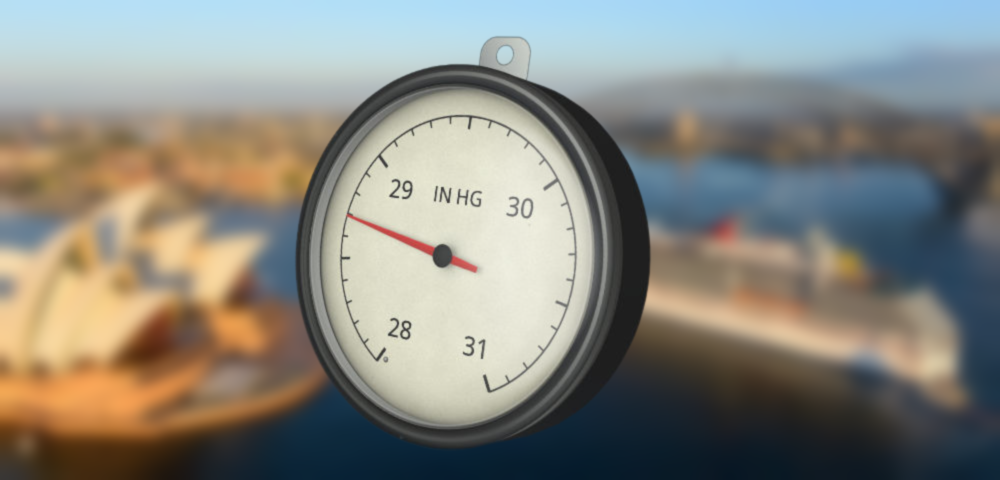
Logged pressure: {"value": 28.7, "unit": "inHg"}
